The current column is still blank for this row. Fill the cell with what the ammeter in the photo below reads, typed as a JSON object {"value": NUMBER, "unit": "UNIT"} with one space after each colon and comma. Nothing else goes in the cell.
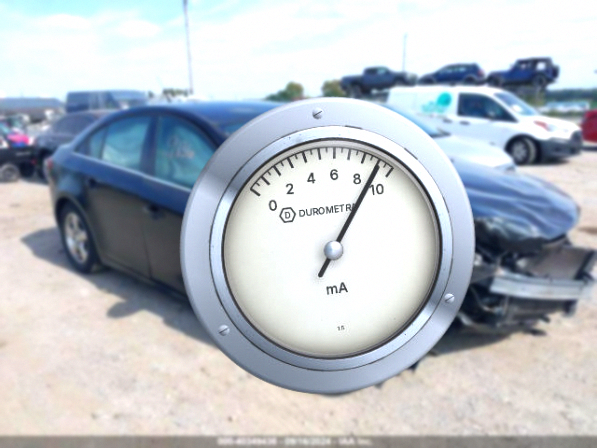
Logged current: {"value": 9, "unit": "mA"}
